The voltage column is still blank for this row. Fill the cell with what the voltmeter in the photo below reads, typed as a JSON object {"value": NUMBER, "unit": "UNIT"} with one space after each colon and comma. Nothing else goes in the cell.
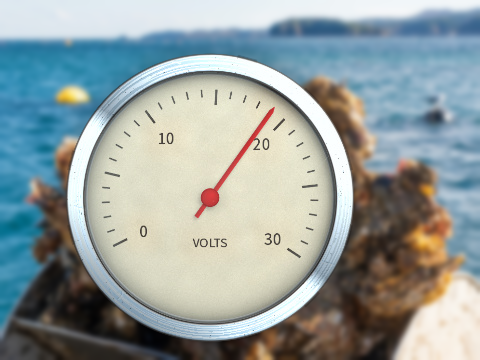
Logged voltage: {"value": 19, "unit": "V"}
